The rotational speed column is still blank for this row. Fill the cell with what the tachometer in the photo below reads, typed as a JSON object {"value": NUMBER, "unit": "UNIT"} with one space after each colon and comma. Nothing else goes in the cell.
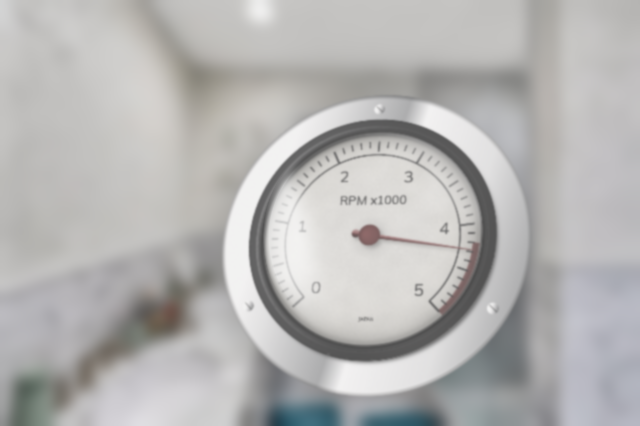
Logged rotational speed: {"value": 4300, "unit": "rpm"}
